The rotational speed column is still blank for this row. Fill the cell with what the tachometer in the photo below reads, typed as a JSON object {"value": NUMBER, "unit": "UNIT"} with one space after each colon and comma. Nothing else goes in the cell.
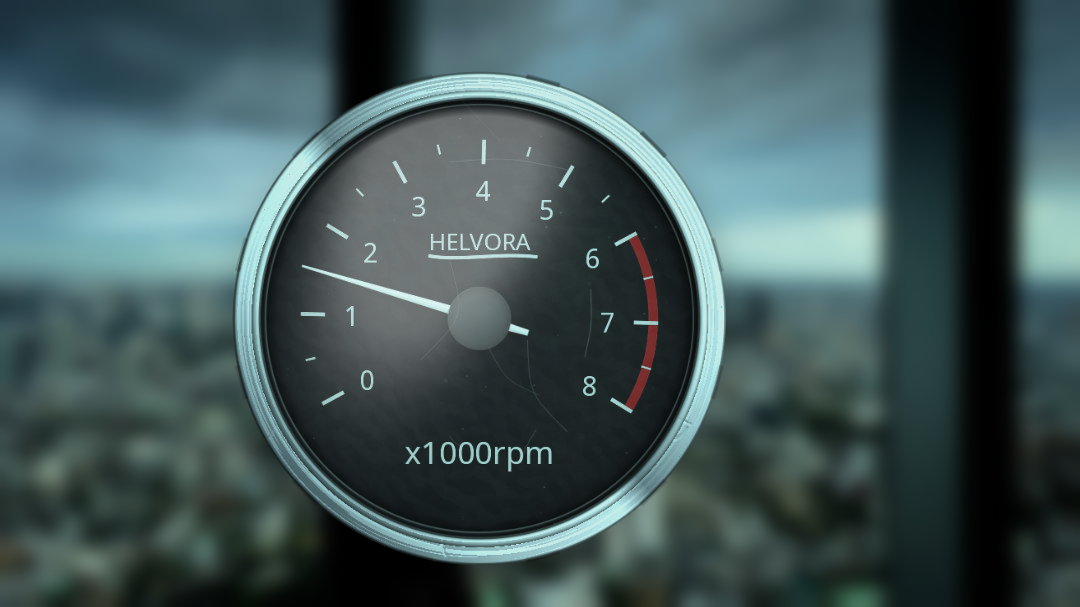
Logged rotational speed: {"value": 1500, "unit": "rpm"}
